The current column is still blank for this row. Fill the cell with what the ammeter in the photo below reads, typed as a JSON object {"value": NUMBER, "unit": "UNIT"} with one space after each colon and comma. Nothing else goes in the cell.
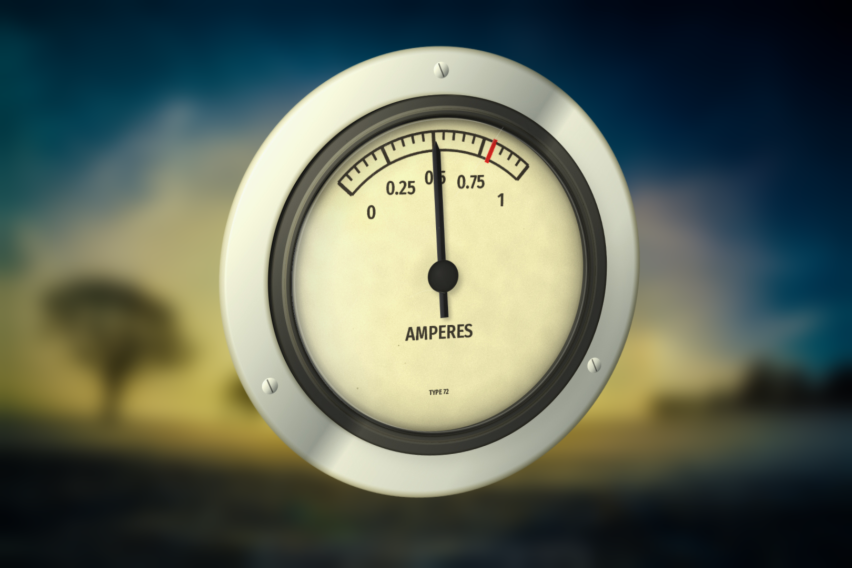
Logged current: {"value": 0.5, "unit": "A"}
